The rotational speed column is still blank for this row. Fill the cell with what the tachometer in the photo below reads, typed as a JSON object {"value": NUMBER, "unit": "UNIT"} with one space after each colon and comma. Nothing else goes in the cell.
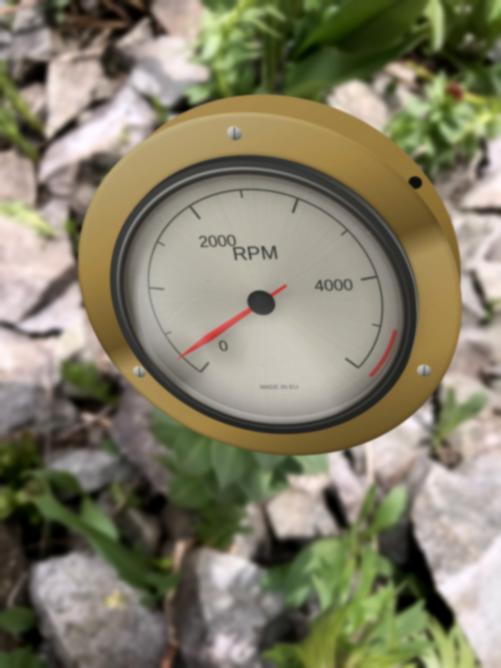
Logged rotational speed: {"value": 250, "unit": "rpm"}
